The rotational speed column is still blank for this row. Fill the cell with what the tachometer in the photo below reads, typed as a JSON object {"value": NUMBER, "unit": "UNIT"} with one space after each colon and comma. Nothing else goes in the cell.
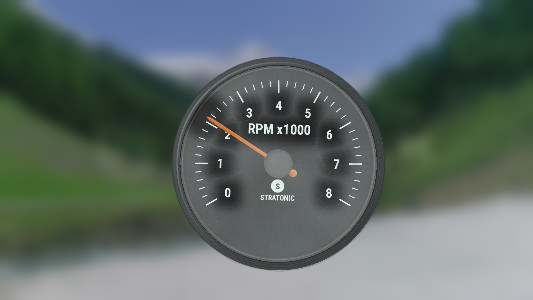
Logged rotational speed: {"value": 2100, "unit": "rpm"}
